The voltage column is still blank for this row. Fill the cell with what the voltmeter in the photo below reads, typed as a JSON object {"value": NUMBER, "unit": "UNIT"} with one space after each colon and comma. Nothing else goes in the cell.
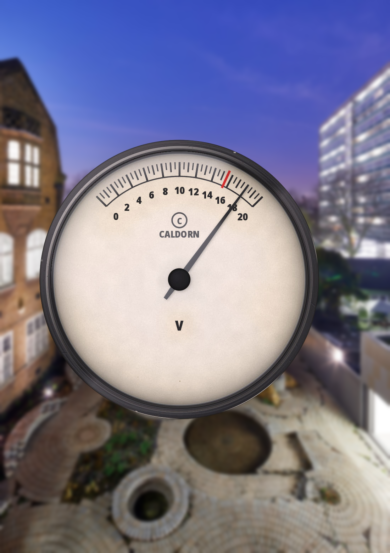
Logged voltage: {"value": 18, "unit": "V"}
